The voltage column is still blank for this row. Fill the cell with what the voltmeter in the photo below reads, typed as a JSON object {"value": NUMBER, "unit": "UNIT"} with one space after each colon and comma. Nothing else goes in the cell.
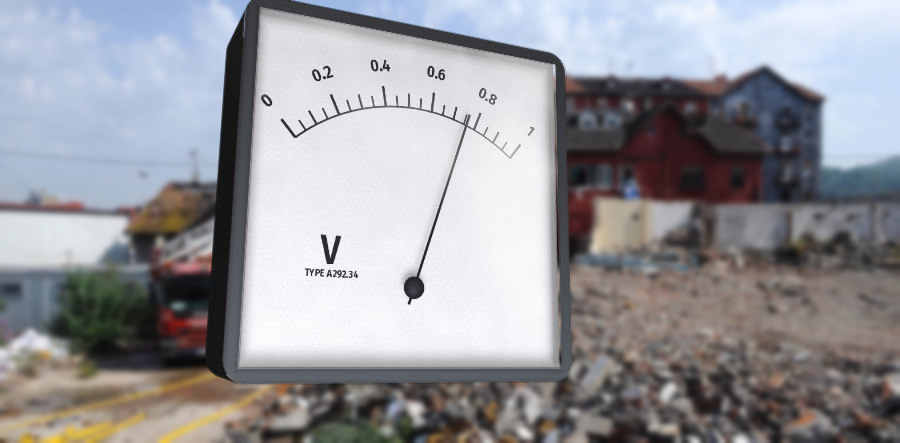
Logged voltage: {"value": 0.75, "unit": "V"}
